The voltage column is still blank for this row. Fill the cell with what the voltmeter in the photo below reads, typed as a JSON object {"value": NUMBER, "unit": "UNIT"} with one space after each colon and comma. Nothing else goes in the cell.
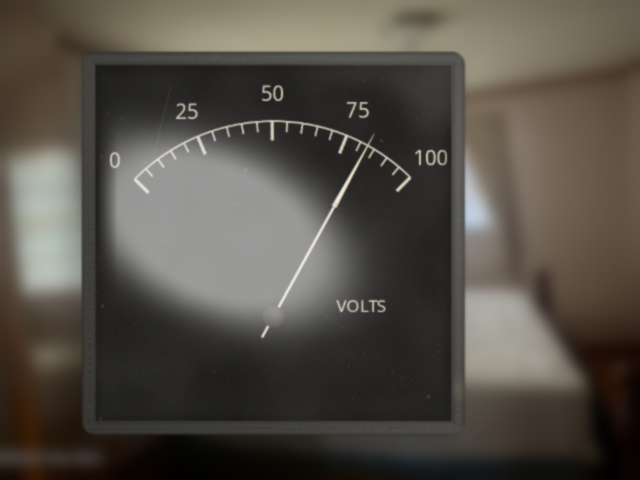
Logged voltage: {"value": 82.5, "unit": "V"}
